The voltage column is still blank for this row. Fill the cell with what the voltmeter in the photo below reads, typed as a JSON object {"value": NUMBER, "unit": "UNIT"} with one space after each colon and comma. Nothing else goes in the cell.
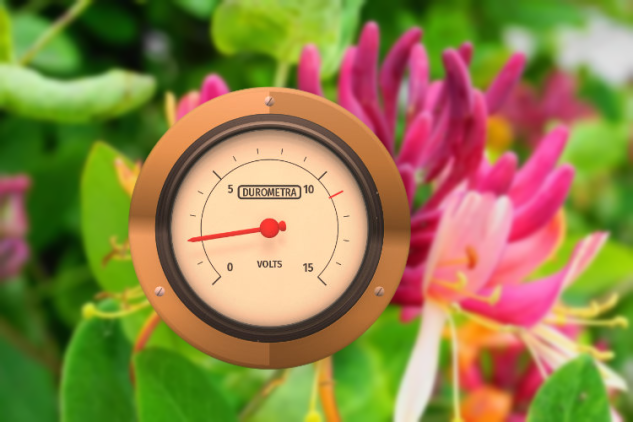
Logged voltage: {"value": 2, "unit": "V"}
